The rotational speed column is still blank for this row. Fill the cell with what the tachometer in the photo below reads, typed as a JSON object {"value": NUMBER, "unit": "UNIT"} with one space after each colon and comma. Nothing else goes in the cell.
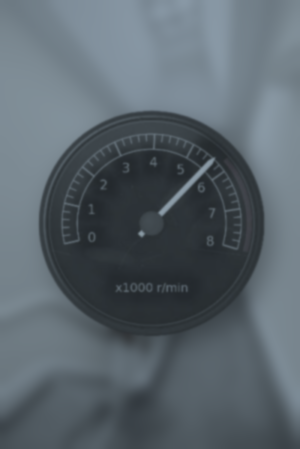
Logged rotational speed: {"value": 5600, "unit": "rpm"}
